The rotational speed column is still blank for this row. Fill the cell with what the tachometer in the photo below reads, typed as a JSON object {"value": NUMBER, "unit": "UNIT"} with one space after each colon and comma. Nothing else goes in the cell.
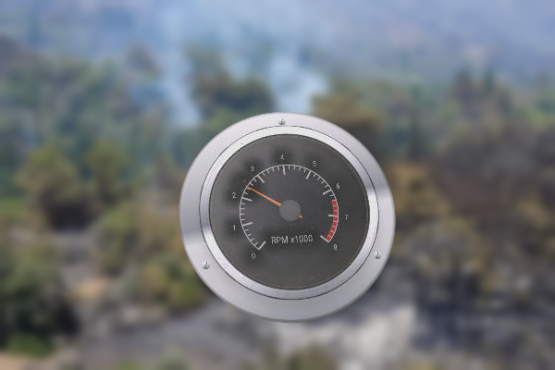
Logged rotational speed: {"value": 2400, "unit": "rpm"}
